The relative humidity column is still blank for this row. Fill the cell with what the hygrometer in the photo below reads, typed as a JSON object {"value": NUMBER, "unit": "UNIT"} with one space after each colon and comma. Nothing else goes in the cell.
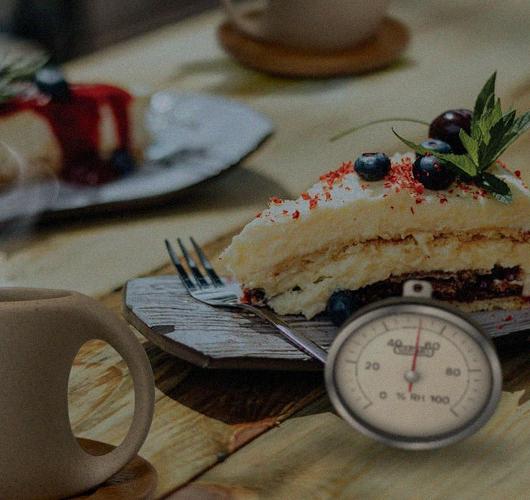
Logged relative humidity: {"value": 52, "unit": "%"}
